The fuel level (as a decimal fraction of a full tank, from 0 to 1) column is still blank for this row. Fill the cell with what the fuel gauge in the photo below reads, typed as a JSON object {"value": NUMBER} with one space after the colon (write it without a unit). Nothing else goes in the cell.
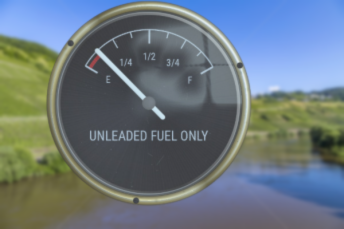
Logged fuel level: {"value": 0.125}
